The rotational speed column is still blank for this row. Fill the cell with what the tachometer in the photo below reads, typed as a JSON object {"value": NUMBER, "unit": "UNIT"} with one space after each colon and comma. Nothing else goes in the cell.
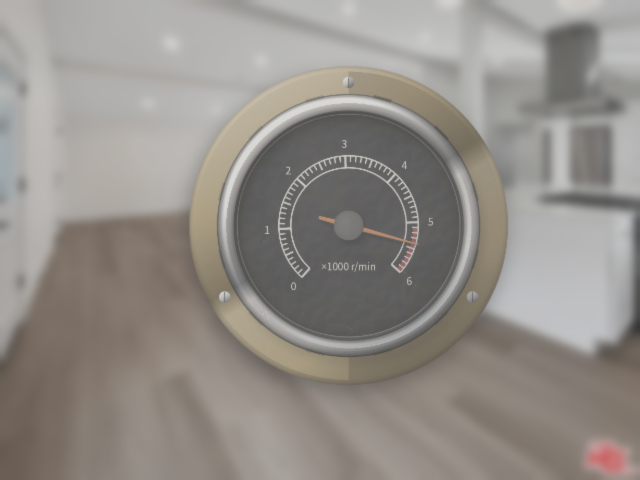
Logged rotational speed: {"value": 5400, "unit": "rpm"}
